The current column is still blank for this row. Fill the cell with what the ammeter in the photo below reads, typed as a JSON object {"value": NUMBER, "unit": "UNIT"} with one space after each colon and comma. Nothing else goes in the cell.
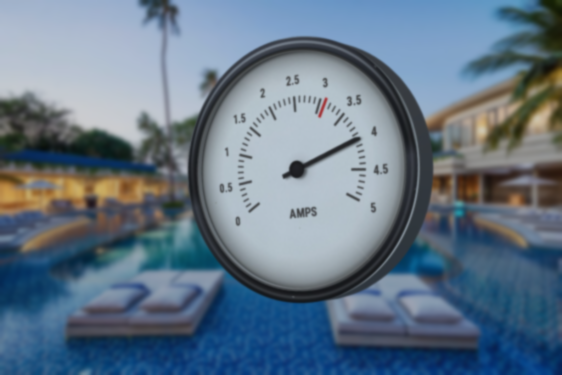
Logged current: {"value": 4, "unit": "A"}
